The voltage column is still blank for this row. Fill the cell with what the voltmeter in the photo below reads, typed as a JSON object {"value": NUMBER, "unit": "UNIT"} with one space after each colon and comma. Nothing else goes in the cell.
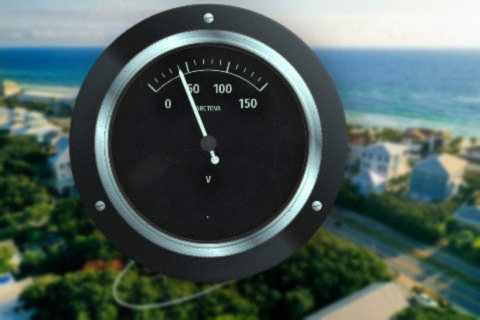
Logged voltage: {"value": 40, "unit": "V"}
